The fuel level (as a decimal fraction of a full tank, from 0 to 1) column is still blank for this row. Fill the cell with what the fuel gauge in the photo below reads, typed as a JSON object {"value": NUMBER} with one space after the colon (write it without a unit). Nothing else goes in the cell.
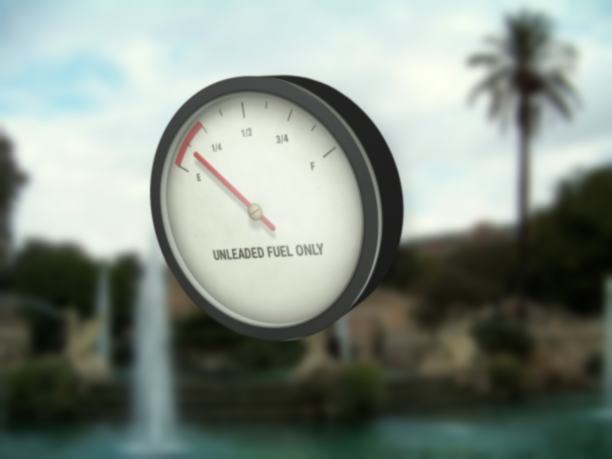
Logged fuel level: {"value": 0.125}
